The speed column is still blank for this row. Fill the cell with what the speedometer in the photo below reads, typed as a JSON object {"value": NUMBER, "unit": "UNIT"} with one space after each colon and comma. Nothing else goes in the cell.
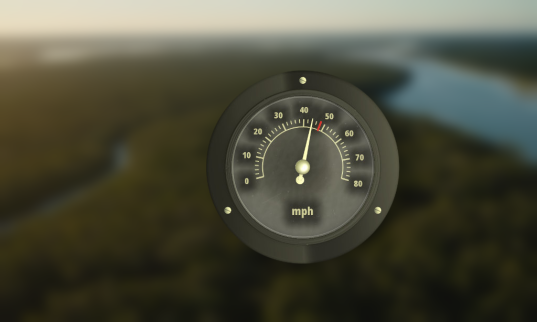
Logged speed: {"value": 44, "unit": "mph"}
